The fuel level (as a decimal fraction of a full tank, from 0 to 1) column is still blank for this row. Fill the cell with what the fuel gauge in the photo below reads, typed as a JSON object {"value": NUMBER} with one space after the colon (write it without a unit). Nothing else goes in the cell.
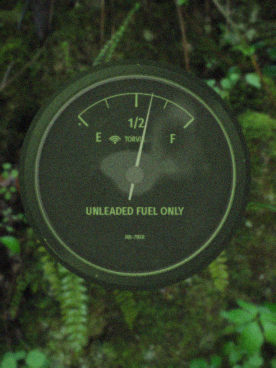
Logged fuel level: {"value": 0.625}
